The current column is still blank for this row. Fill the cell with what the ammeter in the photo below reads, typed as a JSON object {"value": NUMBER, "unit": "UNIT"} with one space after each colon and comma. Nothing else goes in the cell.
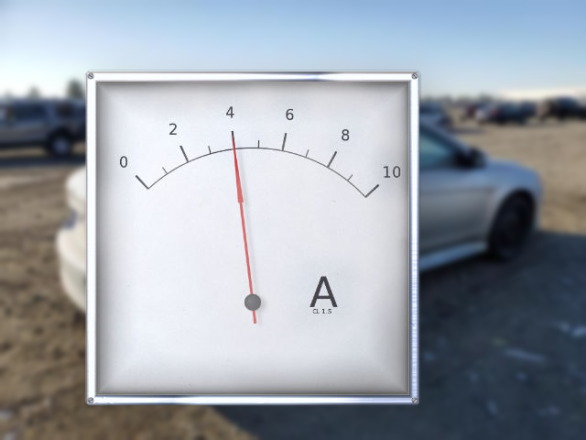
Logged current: {"value": 4, "unit": "A"}
